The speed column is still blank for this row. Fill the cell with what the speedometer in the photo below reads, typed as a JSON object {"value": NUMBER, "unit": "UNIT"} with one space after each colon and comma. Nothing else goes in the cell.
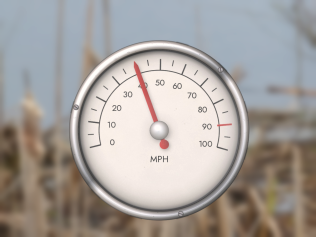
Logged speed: {"value": 40, "unit": "mph"}
